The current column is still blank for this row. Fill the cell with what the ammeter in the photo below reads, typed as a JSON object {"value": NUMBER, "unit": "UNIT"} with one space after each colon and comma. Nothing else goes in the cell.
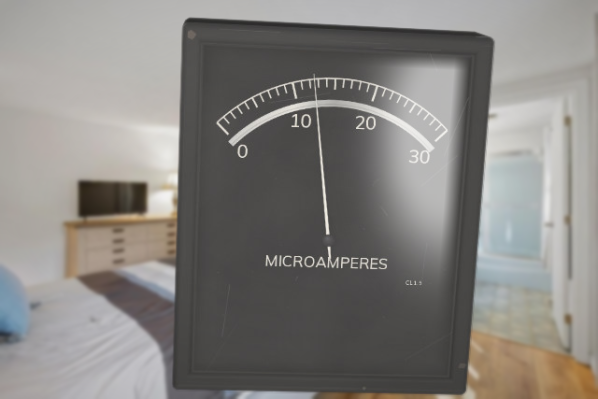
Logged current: {"value": 12.5, "unit": "µA"}
